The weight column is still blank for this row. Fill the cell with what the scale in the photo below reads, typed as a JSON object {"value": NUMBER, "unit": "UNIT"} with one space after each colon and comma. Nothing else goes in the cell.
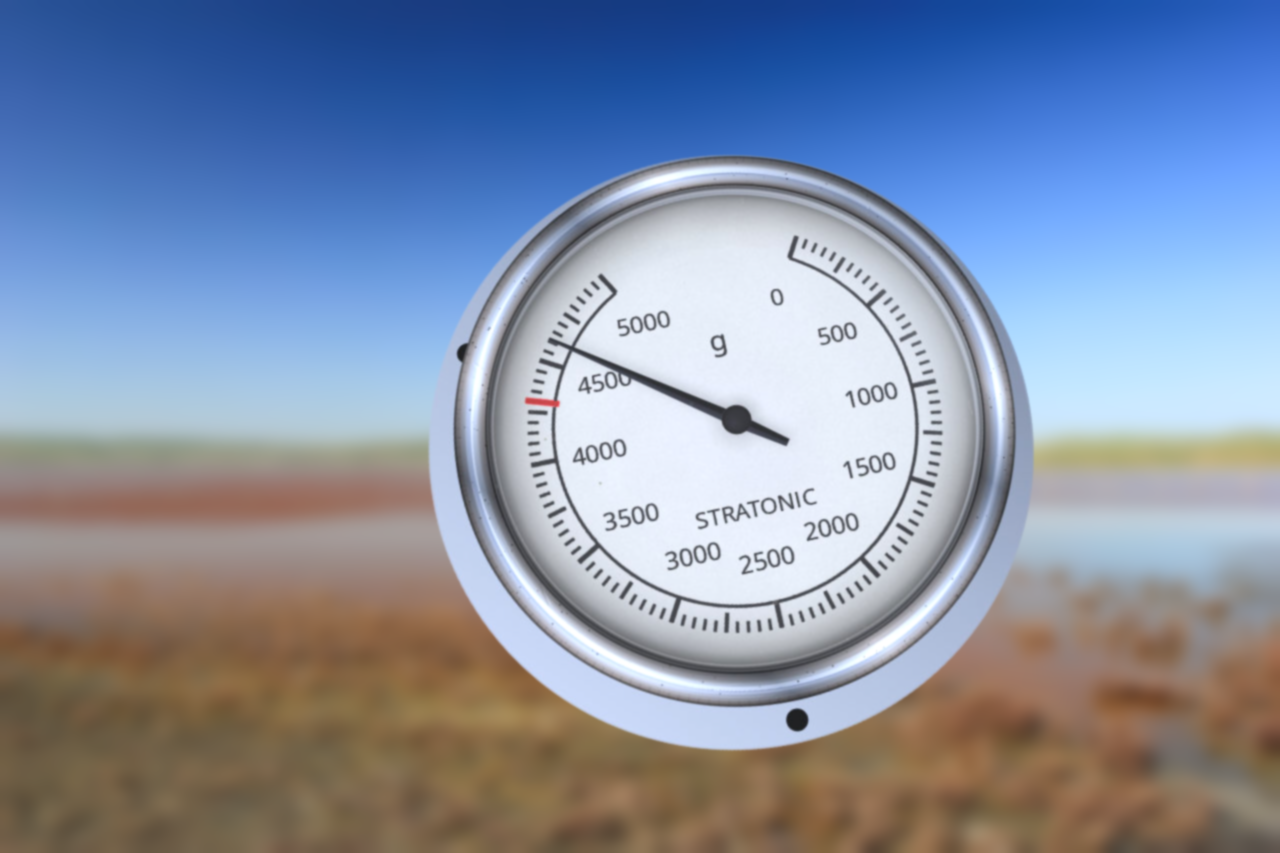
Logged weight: {"value": 4600, "unit": "g"}
